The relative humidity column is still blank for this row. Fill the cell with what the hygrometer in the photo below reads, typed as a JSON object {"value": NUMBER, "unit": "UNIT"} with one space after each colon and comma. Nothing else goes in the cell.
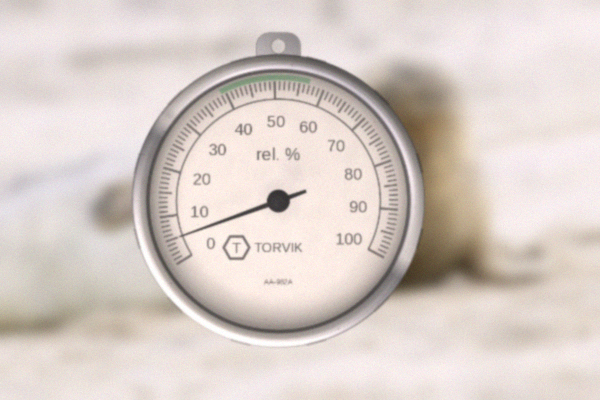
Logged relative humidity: {"value": 5, "unit": "%"}
